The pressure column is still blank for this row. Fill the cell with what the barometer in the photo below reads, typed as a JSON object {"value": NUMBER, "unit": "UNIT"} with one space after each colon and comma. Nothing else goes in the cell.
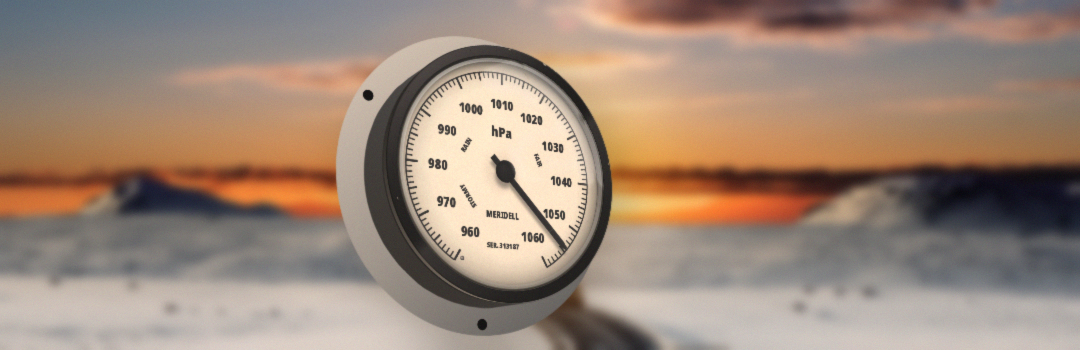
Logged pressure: {"value": 1055, "unit": "hPa"}
